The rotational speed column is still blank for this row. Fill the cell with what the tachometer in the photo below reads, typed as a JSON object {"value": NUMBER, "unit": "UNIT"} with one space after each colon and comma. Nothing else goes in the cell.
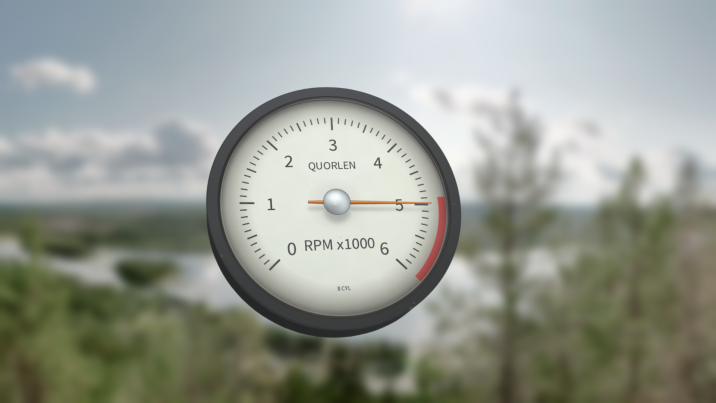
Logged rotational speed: {"value": 5000, "unit": "rpm"}
